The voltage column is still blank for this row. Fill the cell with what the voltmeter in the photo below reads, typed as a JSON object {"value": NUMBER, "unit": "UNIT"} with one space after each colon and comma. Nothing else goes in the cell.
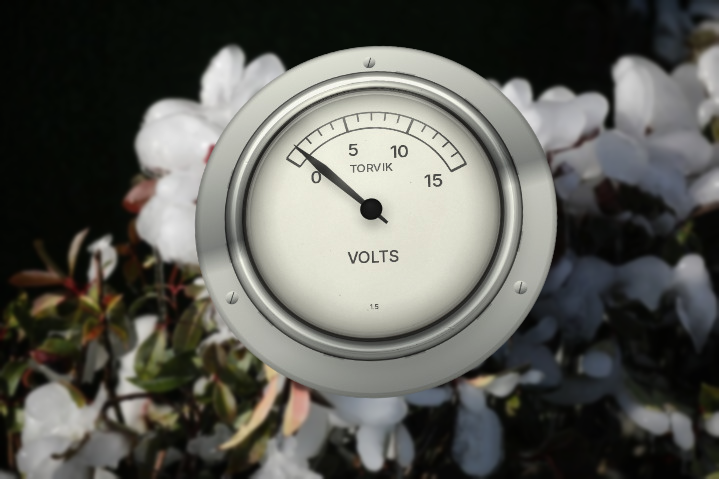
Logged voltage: {"value": 1, "unit": "V"}
